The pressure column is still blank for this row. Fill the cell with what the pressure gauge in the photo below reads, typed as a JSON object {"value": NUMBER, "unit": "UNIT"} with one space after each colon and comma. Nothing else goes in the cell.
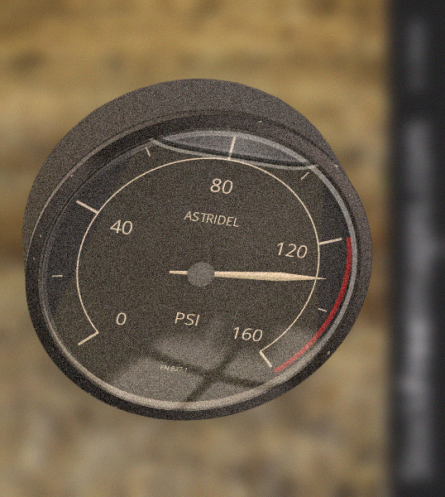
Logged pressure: {"value": 130, "unit": "psi"}
